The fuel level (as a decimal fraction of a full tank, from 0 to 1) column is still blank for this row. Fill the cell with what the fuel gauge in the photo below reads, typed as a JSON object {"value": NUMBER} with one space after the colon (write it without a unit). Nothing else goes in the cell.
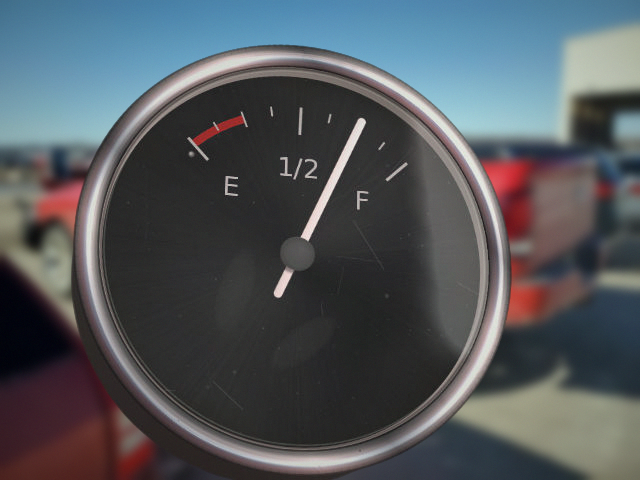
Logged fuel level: {"value": 0.75}
